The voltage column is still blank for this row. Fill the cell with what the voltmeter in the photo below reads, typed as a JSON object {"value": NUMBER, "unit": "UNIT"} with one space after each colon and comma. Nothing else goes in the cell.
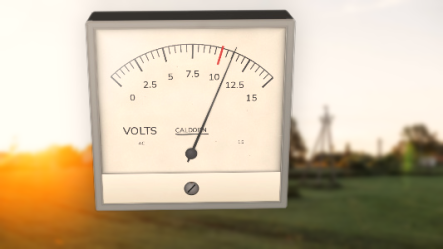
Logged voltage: {"value": 11, "unit": "V"}
